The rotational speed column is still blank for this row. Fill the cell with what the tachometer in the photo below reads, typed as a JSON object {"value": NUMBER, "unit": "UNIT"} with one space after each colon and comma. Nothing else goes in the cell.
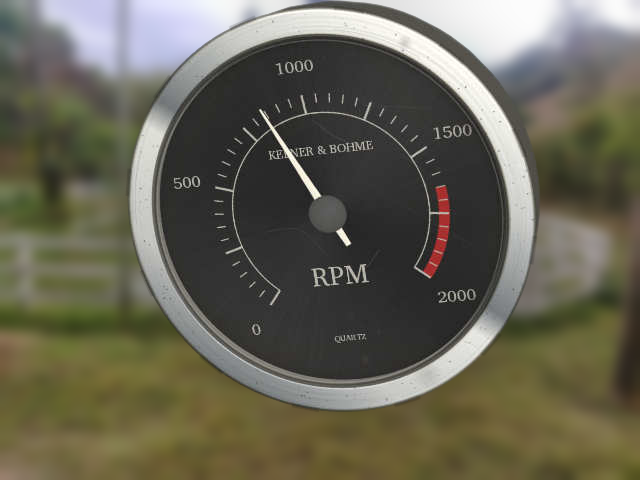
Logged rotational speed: {"value": 850, "unit": "rpm"}
